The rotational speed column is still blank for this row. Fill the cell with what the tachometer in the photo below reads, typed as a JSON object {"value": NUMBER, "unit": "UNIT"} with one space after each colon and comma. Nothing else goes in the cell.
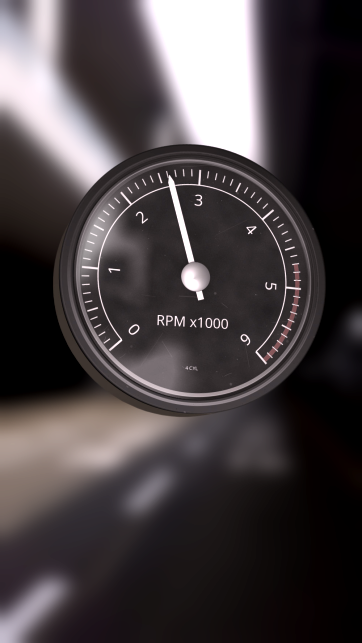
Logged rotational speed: {"value": 2600, "unit": "rpm"}
